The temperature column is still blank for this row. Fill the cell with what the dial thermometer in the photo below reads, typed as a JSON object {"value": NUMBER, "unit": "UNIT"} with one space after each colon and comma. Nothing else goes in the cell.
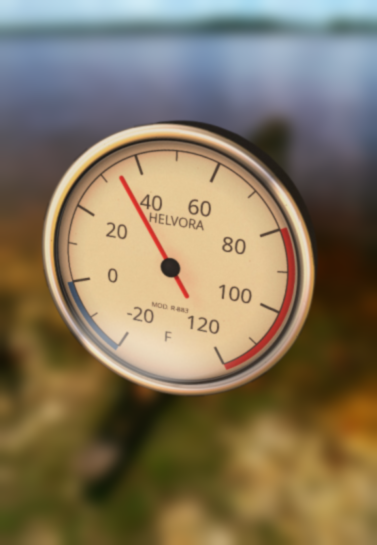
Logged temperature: {"value": 35, "unit": "°F"}
